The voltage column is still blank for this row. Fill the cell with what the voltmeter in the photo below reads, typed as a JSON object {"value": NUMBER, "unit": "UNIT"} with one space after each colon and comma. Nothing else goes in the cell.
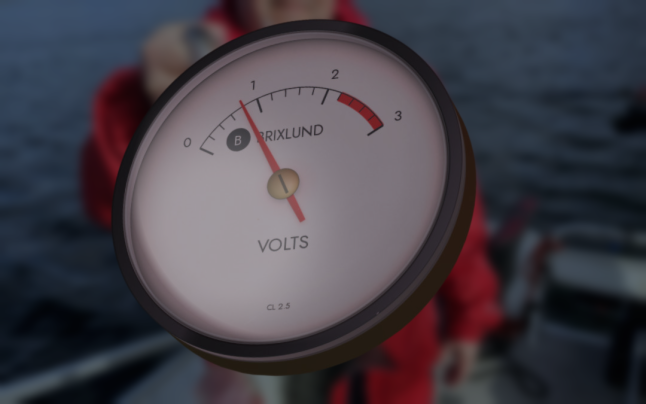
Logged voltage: {"value": 0.8, "unit": "V"}
